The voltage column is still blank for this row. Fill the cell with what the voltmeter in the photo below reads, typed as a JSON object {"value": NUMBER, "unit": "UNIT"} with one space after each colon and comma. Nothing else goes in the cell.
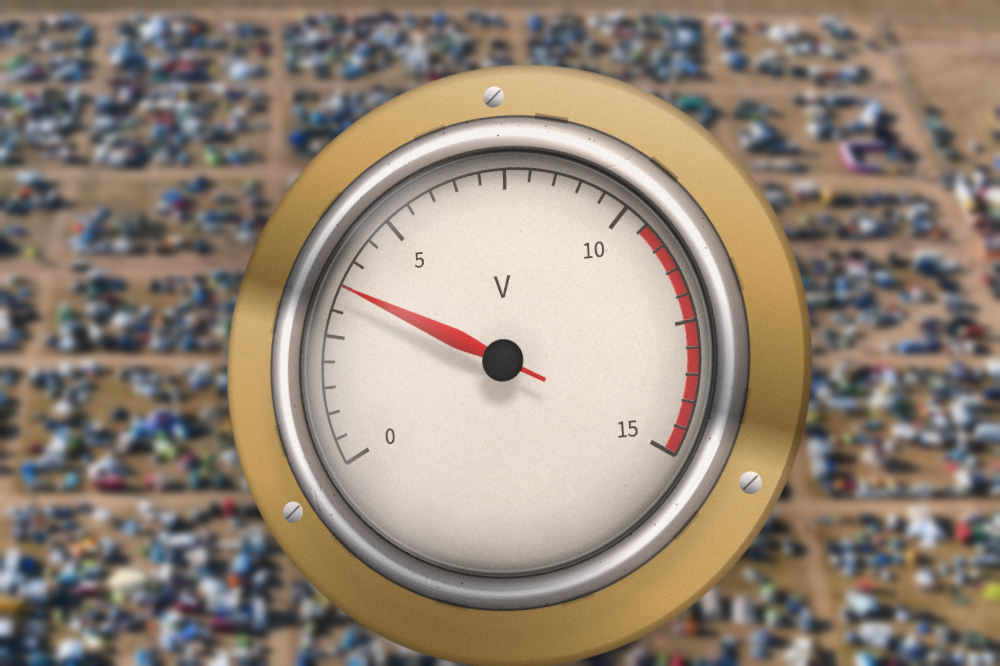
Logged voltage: {"value": 3.5, "unit": "V"}
